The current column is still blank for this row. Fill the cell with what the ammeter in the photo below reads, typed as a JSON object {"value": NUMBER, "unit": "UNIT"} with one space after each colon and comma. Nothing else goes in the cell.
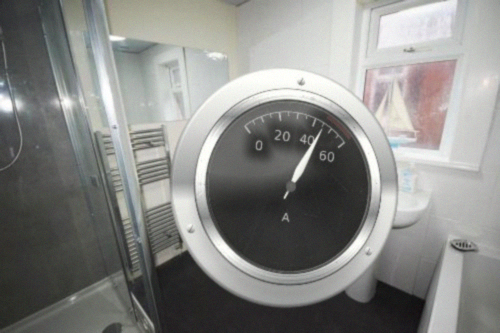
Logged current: {"value": 45, "unit": "A"}
